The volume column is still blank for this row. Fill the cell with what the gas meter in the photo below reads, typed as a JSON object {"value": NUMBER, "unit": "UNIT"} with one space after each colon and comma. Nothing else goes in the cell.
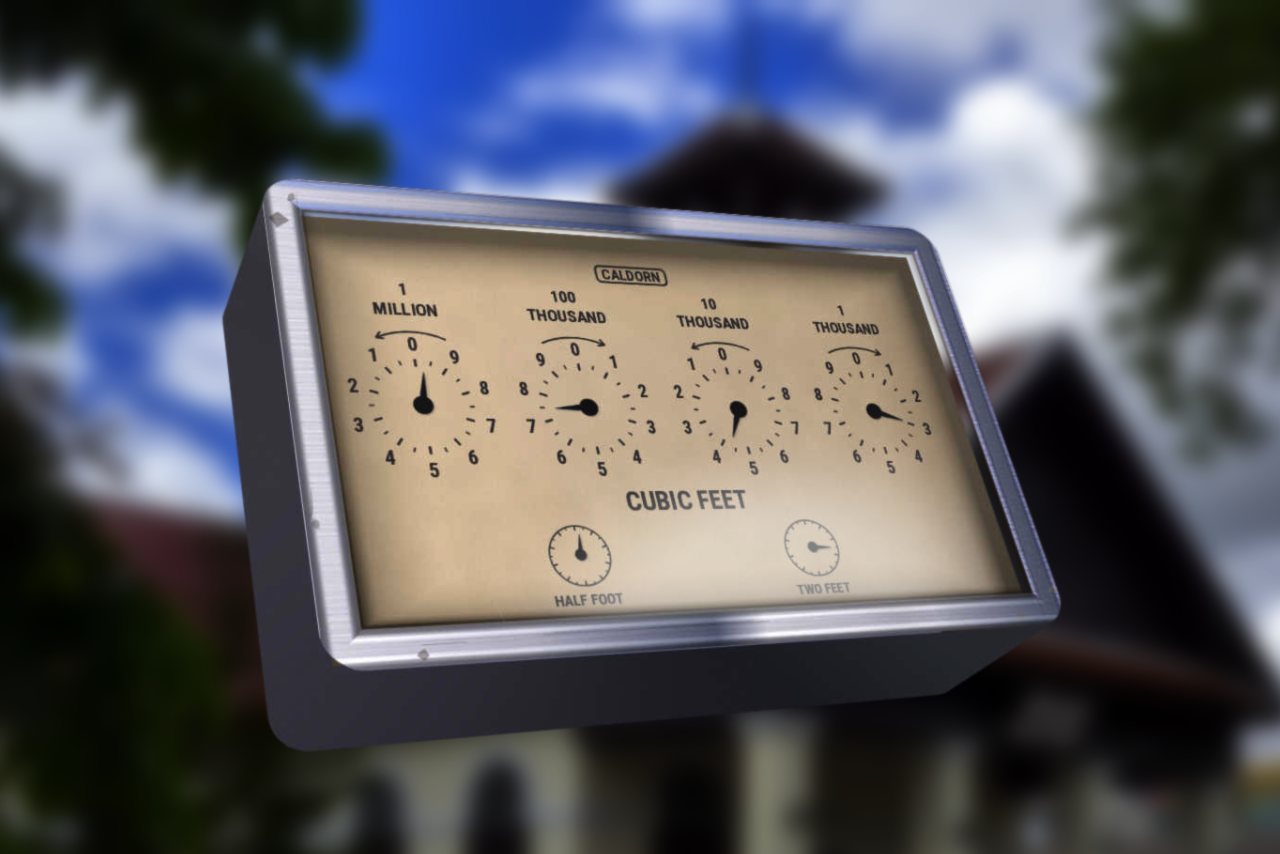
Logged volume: {"value": 974300, "unit": "ft³"}
